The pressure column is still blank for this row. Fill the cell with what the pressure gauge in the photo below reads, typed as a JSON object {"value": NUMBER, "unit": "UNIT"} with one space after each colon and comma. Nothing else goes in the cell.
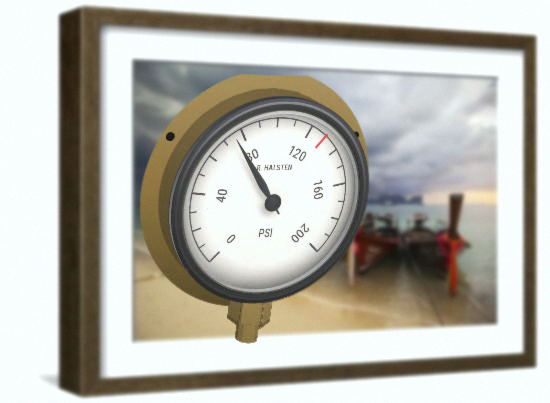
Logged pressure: {"value": 75, "unit": "psi"}
